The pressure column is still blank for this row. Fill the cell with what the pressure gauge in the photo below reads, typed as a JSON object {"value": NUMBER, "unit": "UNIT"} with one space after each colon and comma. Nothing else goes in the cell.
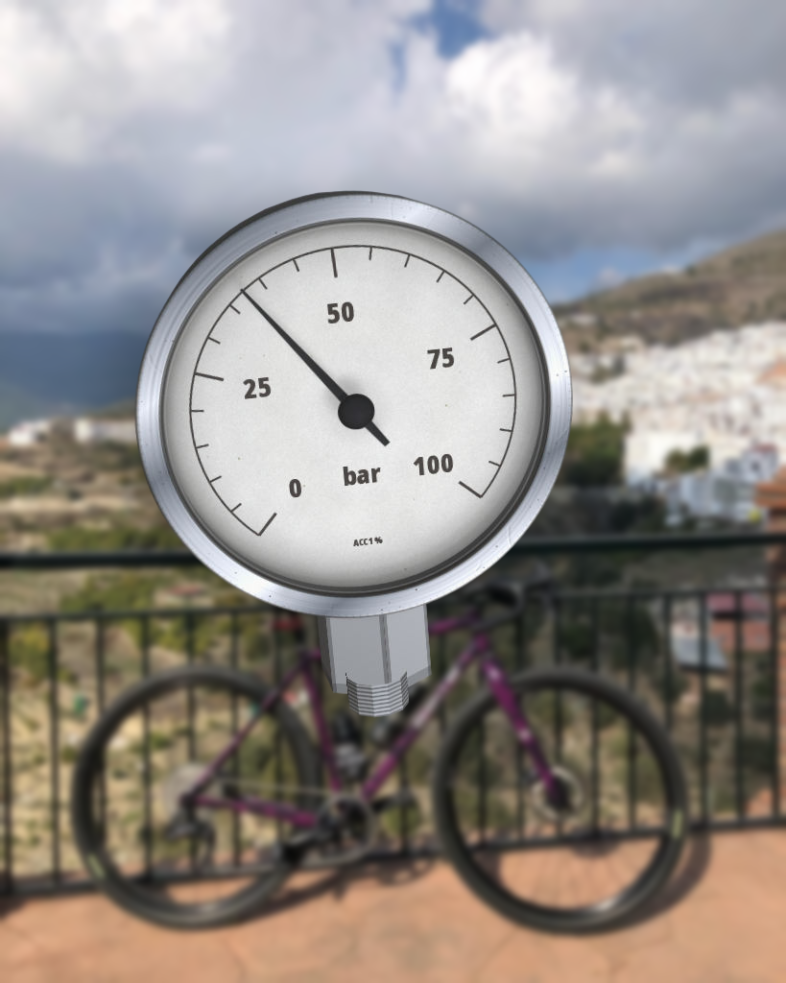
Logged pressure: {"value": 37.5, "unit": "bar"}
